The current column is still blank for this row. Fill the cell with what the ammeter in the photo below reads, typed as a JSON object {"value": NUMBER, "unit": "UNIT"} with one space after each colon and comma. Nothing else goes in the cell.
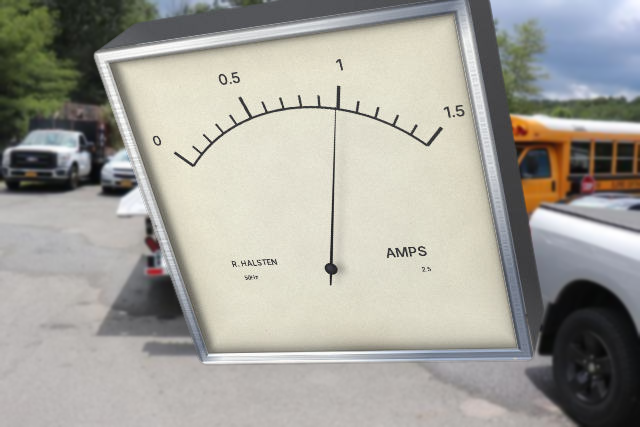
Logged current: {"value": 1, "unit": "A"}
